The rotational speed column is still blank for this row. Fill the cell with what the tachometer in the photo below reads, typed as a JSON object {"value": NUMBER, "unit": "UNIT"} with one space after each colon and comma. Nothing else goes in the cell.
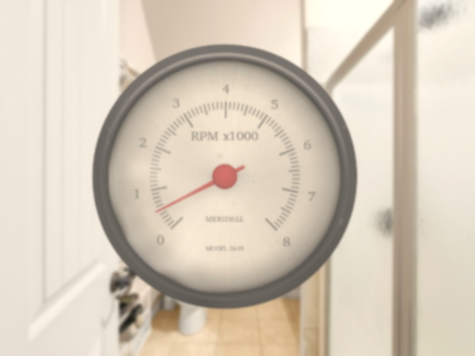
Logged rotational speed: {"value": 500, "unit": "rpm"}
